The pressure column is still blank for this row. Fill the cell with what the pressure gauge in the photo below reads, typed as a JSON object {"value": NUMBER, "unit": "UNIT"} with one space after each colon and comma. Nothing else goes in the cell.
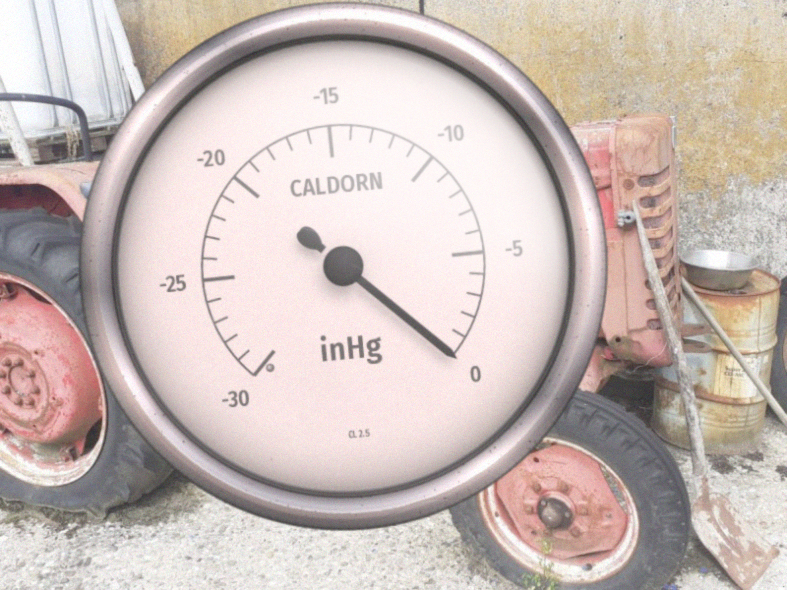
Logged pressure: {"value": 0, "unit": "inHg"}
